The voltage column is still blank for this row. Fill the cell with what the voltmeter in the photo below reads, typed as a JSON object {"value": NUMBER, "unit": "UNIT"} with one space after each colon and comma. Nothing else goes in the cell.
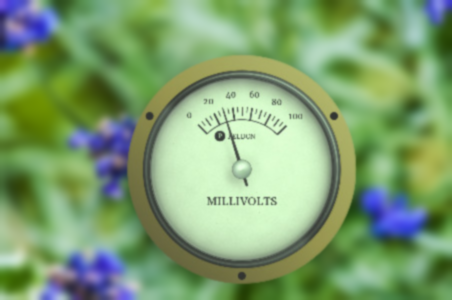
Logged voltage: {"value": 30, "unit": "mV"}
